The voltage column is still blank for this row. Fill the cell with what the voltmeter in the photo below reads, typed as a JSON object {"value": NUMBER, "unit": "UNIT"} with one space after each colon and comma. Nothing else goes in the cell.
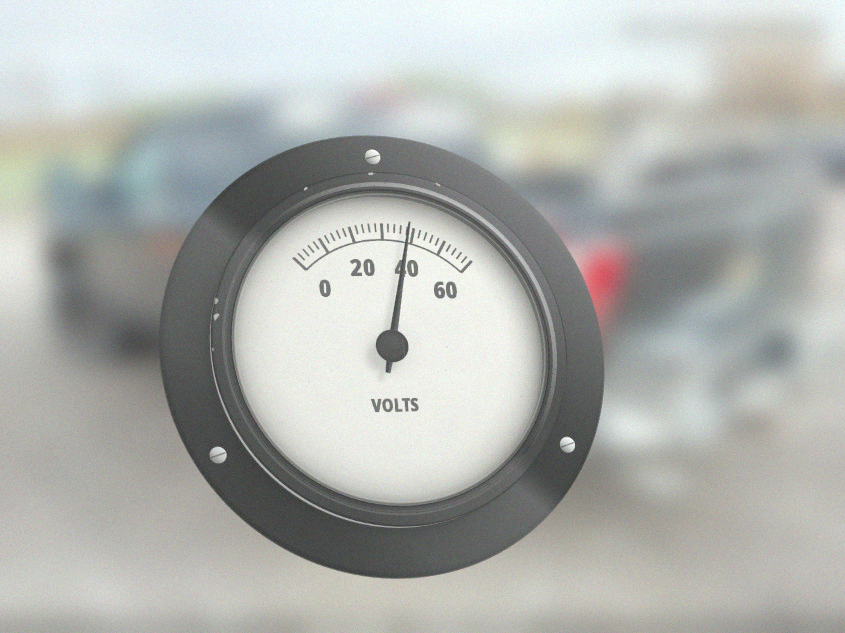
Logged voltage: {"value": 38, "unit": "V"}
